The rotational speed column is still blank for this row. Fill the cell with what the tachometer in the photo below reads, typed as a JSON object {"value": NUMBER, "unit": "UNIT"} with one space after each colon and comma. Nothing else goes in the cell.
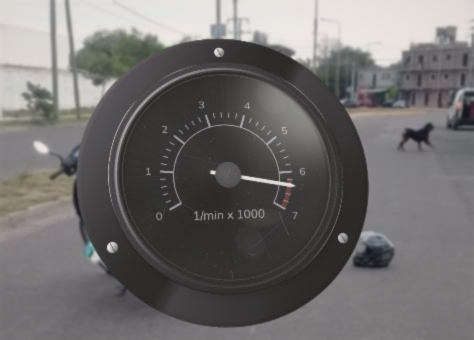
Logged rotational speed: {"value": 6400, "unit": "rpm"}
